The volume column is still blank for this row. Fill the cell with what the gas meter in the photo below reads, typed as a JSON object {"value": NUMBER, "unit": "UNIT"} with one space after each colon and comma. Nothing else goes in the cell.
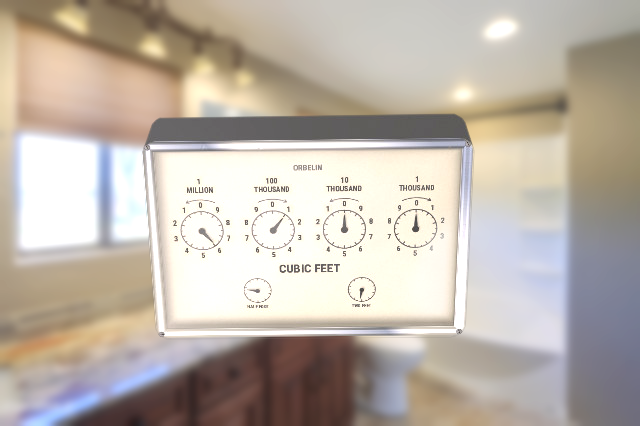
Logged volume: {"value": 610000, "unit": "ft³"}
